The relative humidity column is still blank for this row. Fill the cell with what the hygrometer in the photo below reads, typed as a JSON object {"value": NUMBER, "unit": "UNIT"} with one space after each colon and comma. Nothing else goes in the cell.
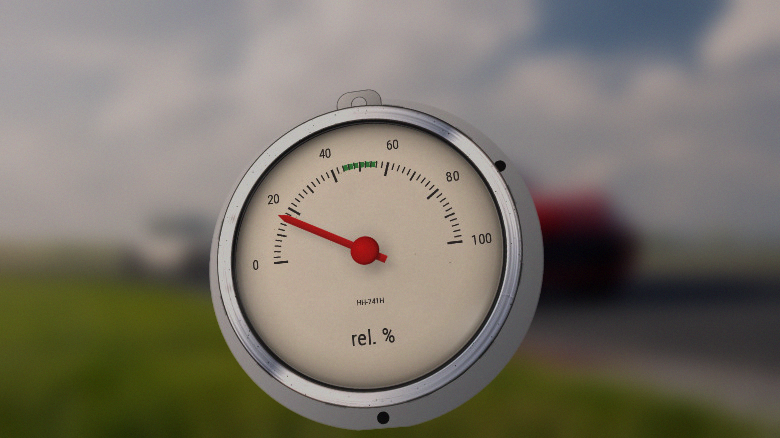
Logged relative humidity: {"value": 16, "unit": "%"}
